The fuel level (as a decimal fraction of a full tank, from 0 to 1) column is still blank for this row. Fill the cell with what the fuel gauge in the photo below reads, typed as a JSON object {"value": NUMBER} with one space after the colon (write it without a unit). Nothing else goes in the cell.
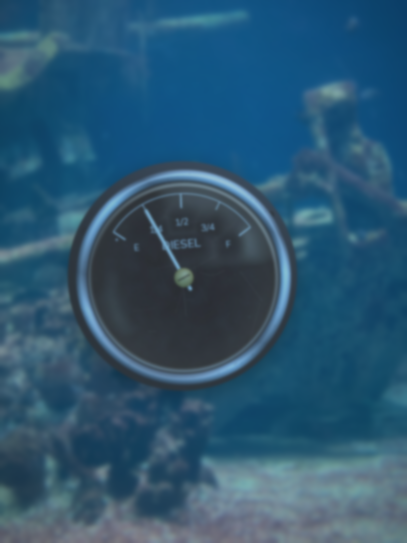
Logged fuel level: {"value": 0.25}
